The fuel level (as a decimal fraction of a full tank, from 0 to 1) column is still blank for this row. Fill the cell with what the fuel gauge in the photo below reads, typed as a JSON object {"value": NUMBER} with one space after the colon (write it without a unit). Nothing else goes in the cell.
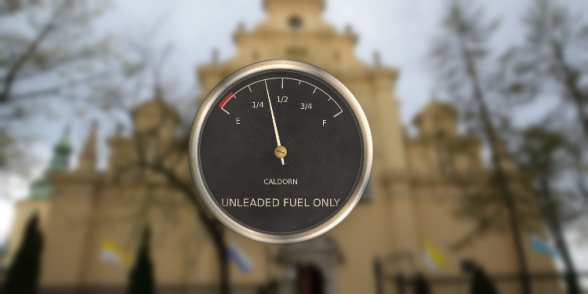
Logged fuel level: {"value": 0.375}
